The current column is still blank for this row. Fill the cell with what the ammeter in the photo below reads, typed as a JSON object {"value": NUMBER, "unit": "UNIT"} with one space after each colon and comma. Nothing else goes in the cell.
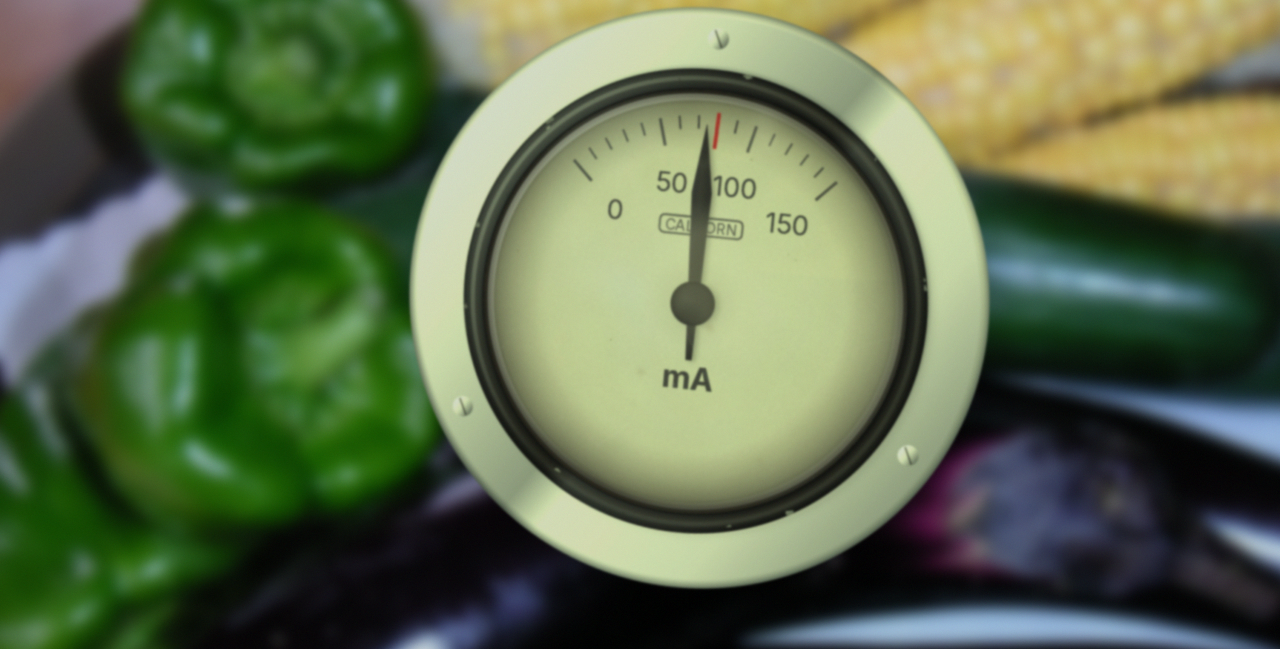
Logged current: {"value": 75, "unit": "mA"}
